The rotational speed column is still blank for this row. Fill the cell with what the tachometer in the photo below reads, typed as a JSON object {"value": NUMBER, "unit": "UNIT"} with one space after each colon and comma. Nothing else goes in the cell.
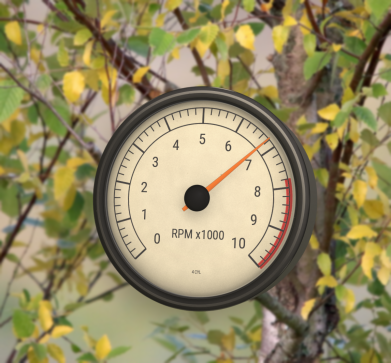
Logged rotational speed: {"value": 6800, "unit": "rpm"}
